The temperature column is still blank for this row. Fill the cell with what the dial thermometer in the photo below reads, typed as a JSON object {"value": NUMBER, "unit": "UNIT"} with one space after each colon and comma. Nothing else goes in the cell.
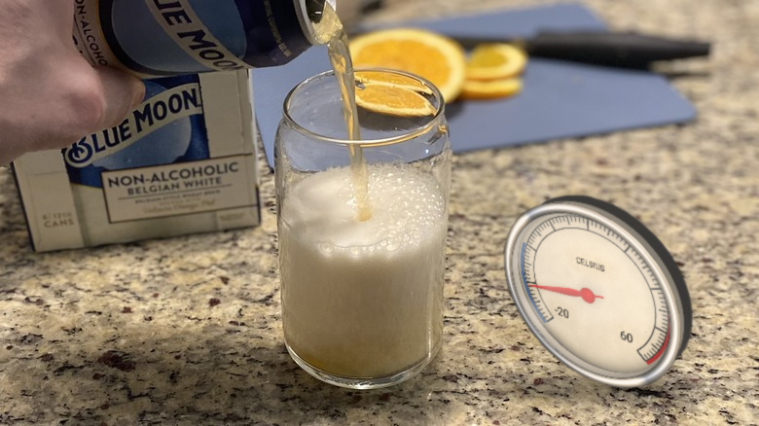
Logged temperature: {"value": -10, "unit": "°C"}
